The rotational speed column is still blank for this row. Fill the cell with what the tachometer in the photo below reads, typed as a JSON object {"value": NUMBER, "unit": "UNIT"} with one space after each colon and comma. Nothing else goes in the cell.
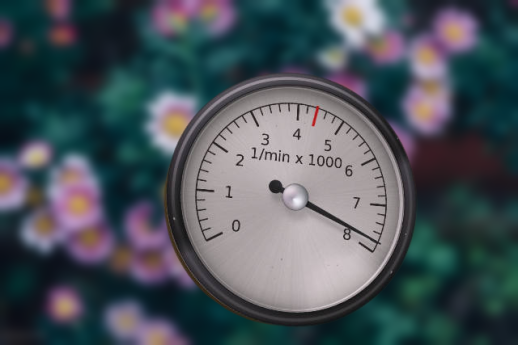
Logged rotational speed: {"value": 7800, "unit": "rpm"}
